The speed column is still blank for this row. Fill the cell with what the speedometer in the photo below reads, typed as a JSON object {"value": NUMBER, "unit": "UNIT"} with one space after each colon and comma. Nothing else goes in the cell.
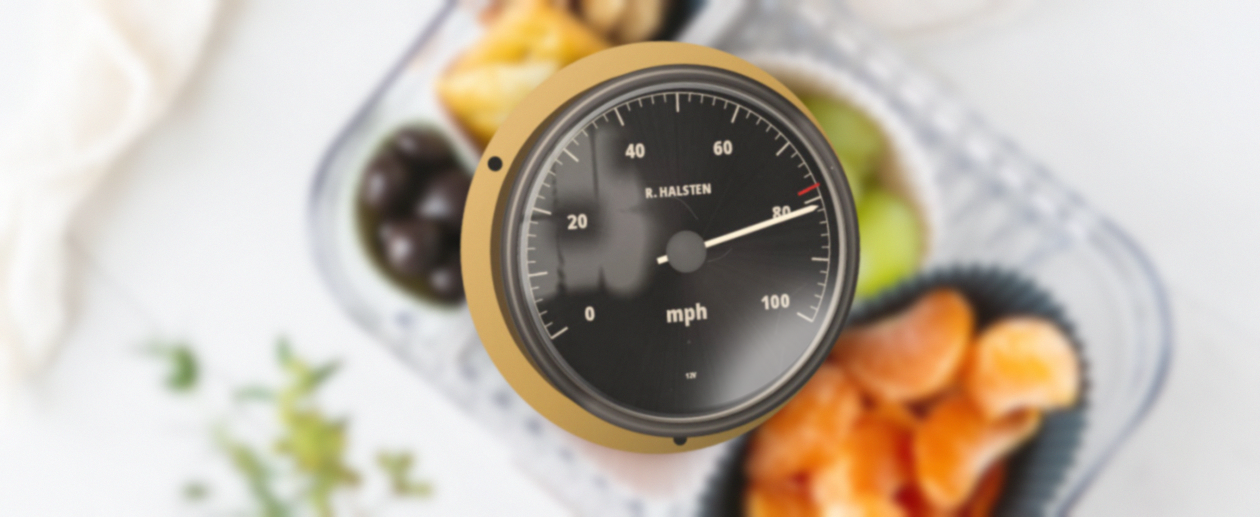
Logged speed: {"value": 81, "unit": "mph"}
